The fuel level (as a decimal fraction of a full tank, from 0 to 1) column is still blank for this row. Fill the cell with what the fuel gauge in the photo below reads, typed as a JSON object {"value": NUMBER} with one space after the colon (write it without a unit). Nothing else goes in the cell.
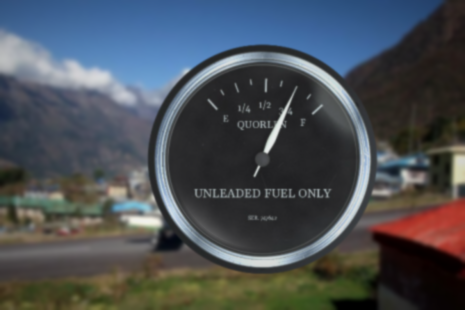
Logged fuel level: {"value": 0.75}
